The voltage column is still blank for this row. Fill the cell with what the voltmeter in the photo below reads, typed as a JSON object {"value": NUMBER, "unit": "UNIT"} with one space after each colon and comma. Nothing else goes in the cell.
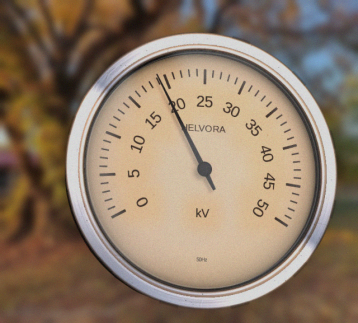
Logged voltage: {"value": 19, "unit": "kV"}
